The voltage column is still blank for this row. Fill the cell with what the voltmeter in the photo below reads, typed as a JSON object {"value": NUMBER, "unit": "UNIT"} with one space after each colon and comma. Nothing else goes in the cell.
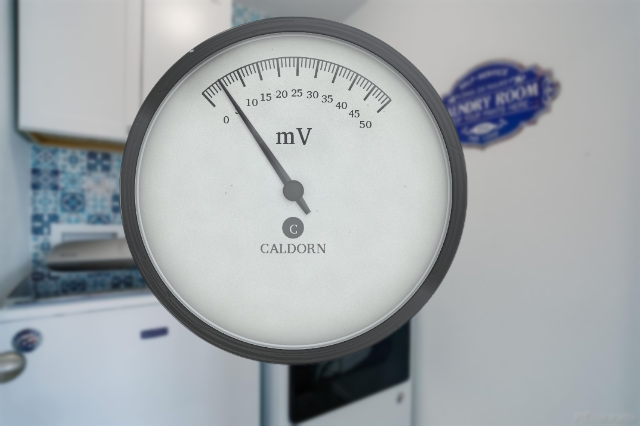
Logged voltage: {"value": 5, "unit": "mV"}
